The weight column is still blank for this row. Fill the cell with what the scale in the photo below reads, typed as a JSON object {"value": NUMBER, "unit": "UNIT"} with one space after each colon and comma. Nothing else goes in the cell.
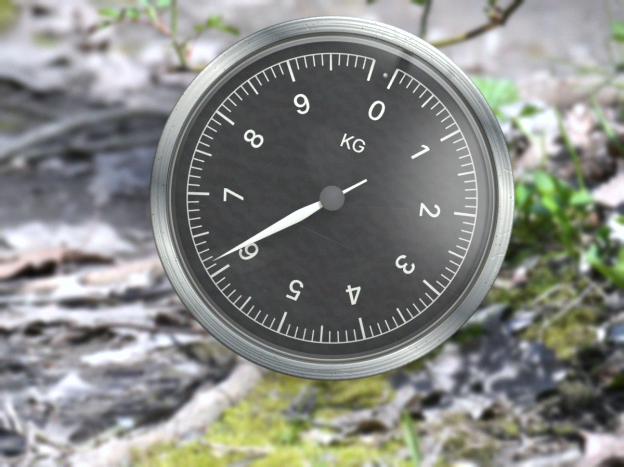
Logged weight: {"value": 6.15, "unit": "kg"}
